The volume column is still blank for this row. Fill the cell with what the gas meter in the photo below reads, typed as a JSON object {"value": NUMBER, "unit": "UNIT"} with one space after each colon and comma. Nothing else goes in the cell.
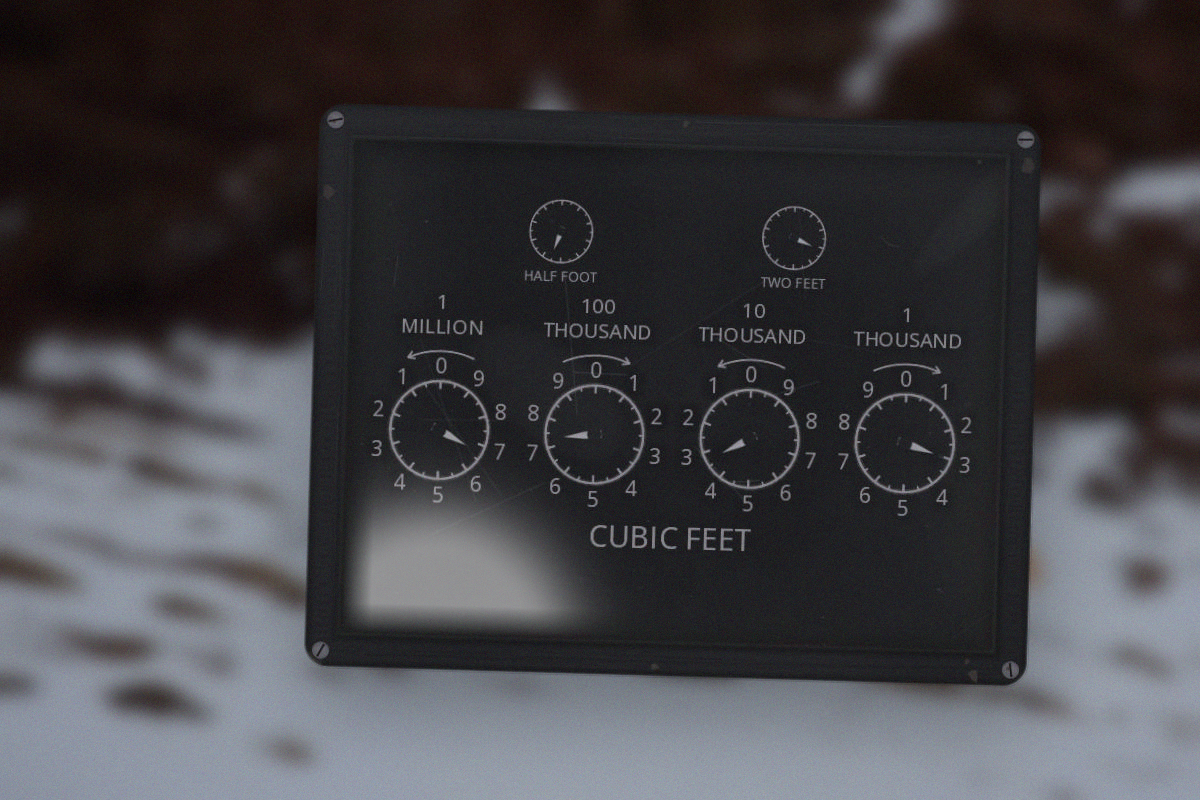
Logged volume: {"value": 673300, "unit": "ft³"}
